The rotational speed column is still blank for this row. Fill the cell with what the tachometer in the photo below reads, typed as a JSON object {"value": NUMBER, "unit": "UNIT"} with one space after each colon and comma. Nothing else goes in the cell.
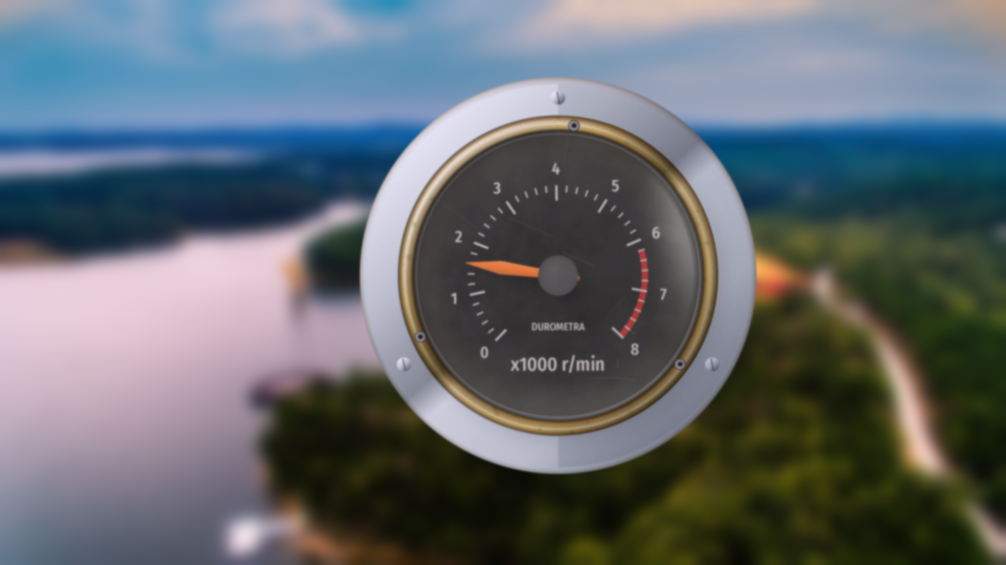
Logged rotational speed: {"value": 1600, "unit": "rpm"}
